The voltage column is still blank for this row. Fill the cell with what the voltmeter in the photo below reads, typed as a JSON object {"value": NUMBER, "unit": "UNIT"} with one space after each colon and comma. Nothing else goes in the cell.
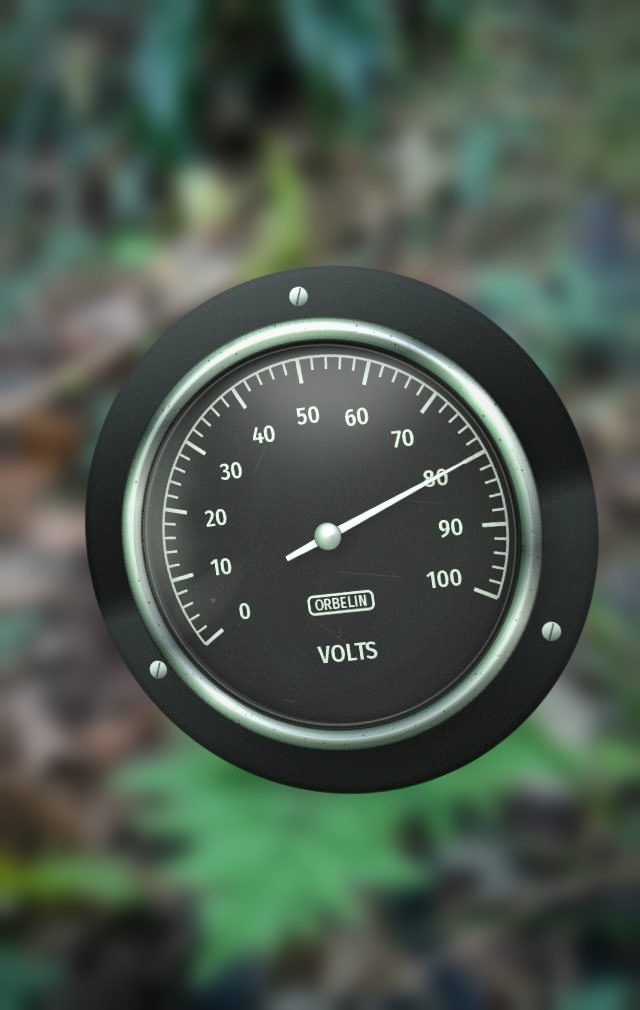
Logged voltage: {"value": 80, "unit": "V"}
